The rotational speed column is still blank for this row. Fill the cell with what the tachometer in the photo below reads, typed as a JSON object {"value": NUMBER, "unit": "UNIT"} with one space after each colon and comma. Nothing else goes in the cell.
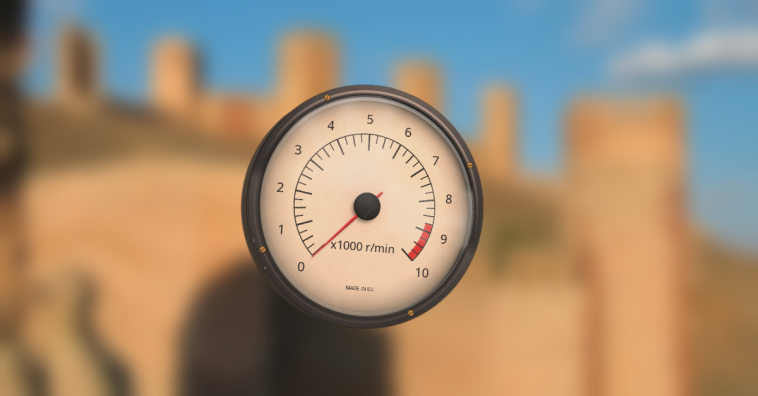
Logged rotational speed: {"value": 0, "unit": "rpm"}
